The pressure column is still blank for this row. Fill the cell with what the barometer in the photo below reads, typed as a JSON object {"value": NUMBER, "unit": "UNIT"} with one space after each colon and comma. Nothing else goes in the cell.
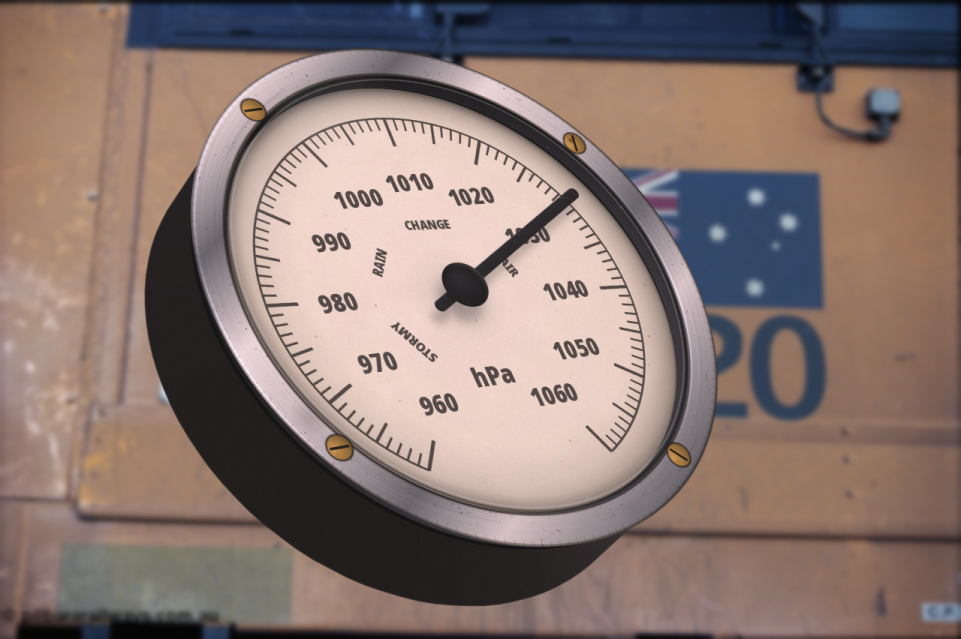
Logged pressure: {"value": 1030, "unit": "hPa"}
